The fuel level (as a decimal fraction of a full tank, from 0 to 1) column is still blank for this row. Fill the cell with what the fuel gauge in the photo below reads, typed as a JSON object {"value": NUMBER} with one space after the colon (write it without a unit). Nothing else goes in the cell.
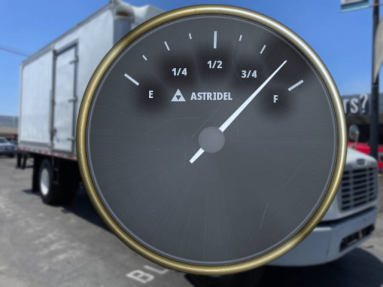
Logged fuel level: {"value": 0.875}
